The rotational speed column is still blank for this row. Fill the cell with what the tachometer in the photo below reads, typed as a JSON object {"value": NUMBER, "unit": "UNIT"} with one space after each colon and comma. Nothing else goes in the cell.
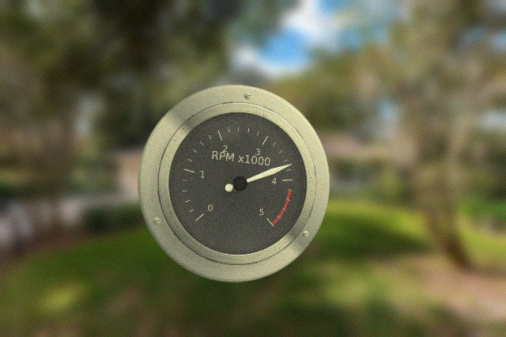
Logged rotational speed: {"value": 3700, "unit": "rpm"}
